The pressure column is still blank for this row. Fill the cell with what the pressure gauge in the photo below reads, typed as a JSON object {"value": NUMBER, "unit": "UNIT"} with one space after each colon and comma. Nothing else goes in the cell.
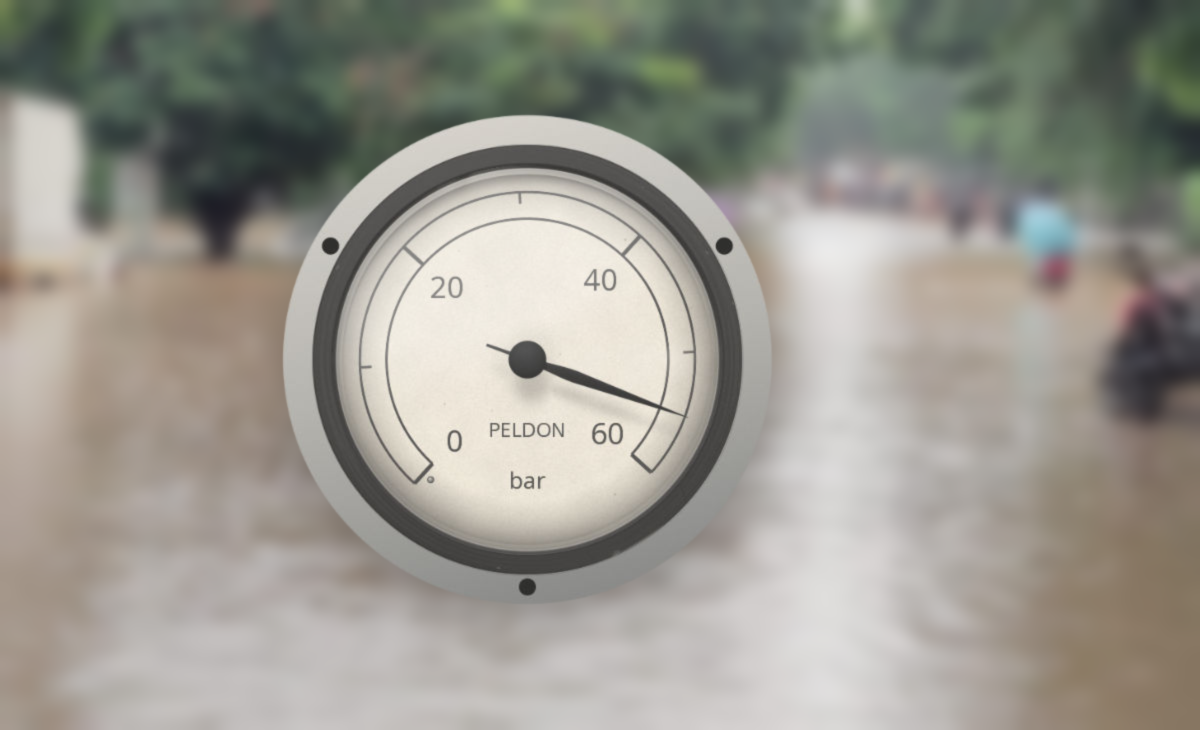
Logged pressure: {"value": 55, "unit": "bar"}
